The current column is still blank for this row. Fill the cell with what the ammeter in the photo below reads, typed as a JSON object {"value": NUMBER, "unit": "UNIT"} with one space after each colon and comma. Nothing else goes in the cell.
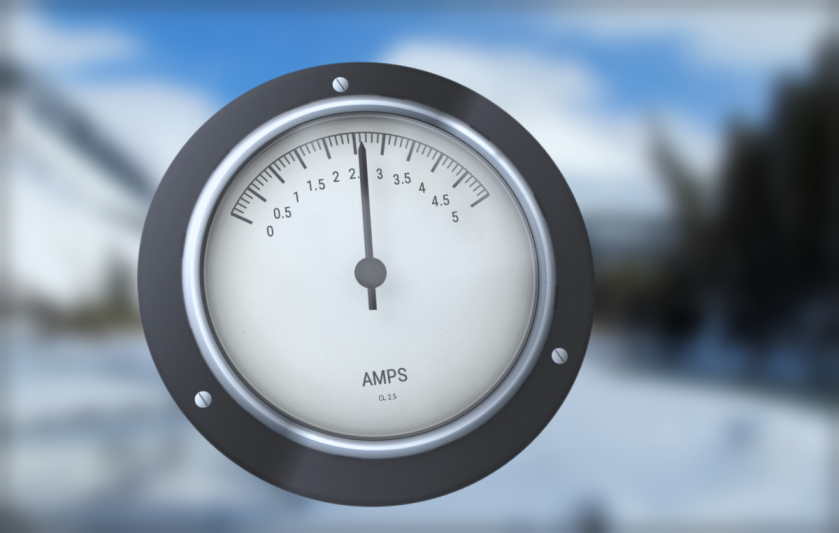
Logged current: {"value": 2.6, "unit": "A"}
